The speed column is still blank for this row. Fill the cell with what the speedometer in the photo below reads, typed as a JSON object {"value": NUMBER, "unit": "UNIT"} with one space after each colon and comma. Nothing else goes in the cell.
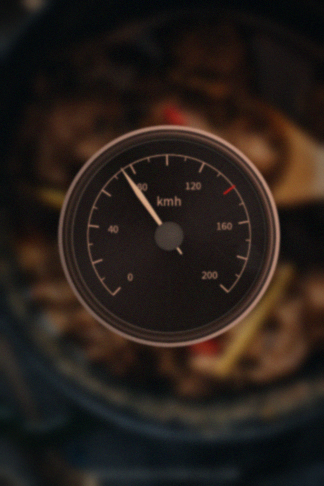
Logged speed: {"value": 75, "unit": "km/h"}
